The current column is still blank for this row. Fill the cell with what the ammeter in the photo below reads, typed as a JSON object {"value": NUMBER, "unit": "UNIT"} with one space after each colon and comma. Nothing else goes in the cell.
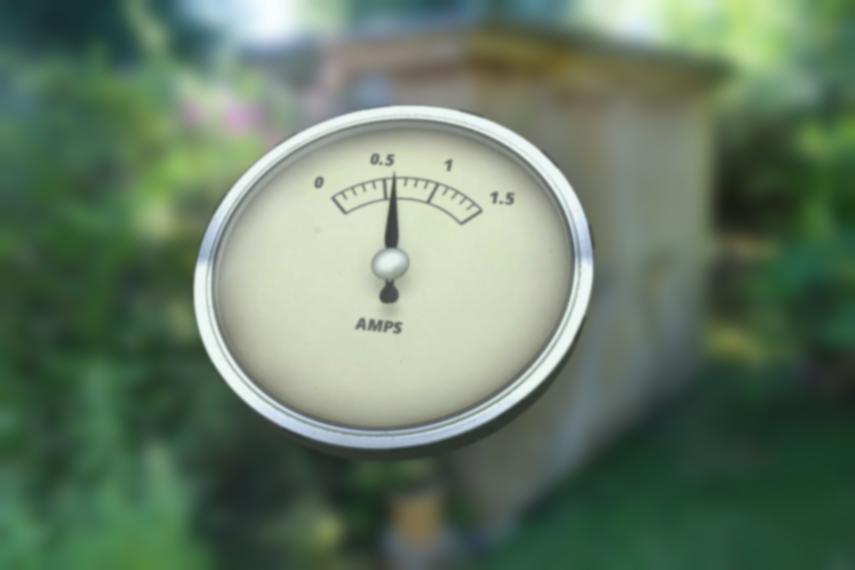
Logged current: {"value": 0.6, "unit": "A"}
